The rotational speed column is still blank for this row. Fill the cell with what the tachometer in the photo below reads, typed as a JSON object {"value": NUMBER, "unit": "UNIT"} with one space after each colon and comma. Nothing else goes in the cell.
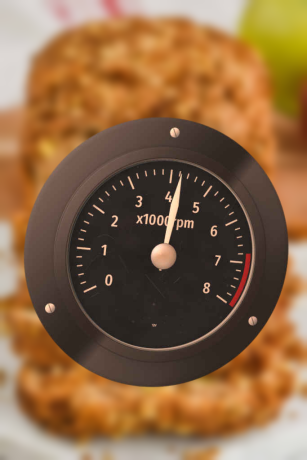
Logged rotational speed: {"value": 4200, "unit": "rpm"}
